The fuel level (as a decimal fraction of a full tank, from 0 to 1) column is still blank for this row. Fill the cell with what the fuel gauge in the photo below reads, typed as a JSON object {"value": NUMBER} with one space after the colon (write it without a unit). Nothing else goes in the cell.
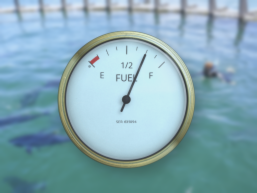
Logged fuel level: {"value": 0.75}
